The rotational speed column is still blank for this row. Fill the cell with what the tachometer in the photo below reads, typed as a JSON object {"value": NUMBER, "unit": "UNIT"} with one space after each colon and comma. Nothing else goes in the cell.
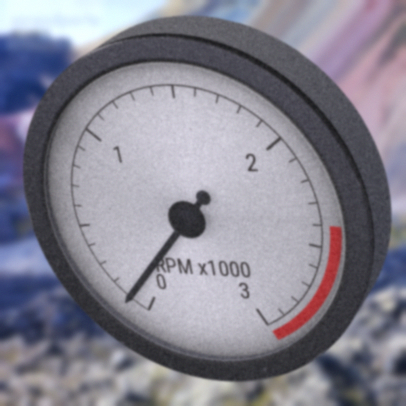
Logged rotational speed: {"value": 100, "unit": "rpm"}
